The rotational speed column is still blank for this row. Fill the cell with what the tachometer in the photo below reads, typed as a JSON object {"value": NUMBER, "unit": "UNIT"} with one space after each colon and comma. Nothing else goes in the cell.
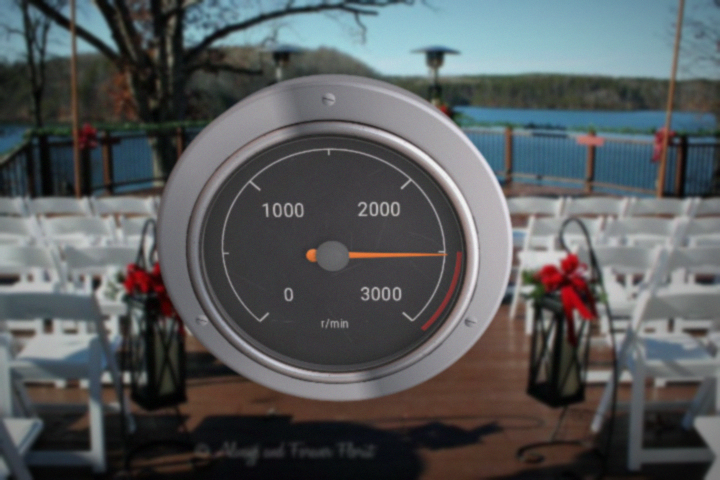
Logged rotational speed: {"value": 2500, "unit": "rpm"}
